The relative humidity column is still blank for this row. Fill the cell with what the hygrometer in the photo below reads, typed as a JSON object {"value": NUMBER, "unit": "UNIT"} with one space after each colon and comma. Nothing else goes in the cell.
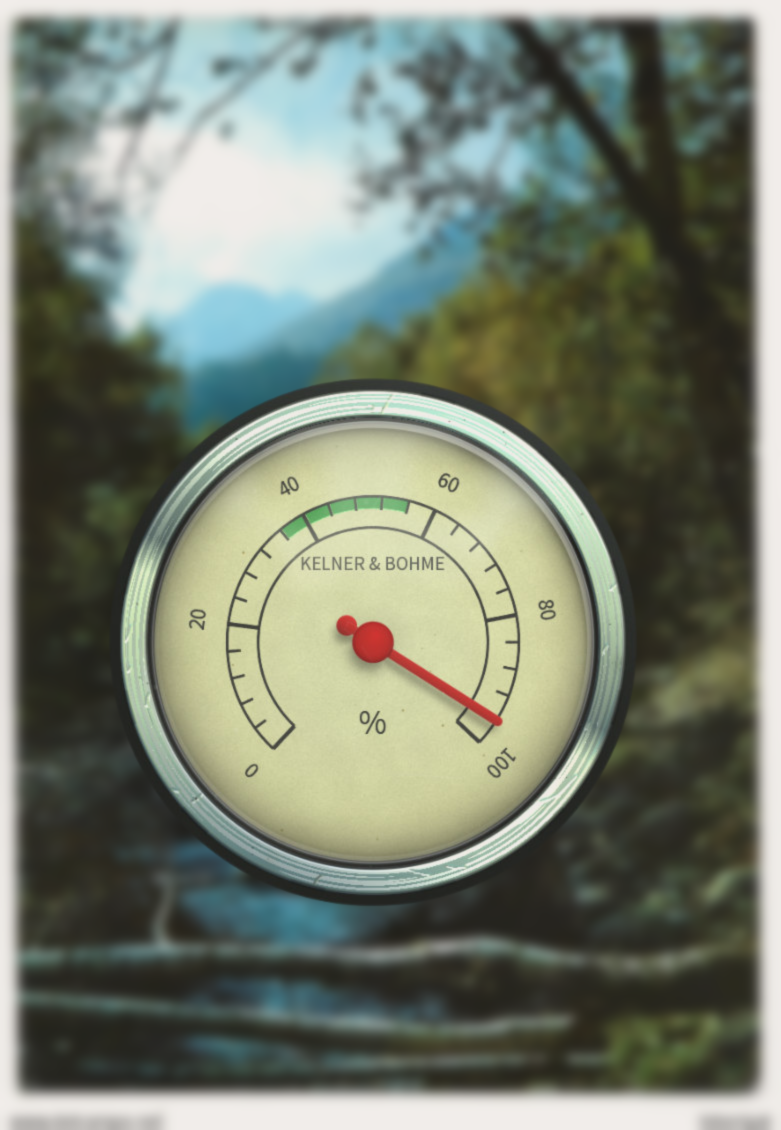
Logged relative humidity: {"value": 96, "unit": "%"}
